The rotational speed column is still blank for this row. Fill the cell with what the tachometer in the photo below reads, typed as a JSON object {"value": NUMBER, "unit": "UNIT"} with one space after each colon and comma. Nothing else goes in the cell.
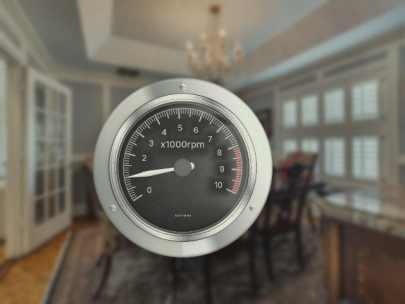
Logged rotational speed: {"value": 1000, "unit": "rpm"}
